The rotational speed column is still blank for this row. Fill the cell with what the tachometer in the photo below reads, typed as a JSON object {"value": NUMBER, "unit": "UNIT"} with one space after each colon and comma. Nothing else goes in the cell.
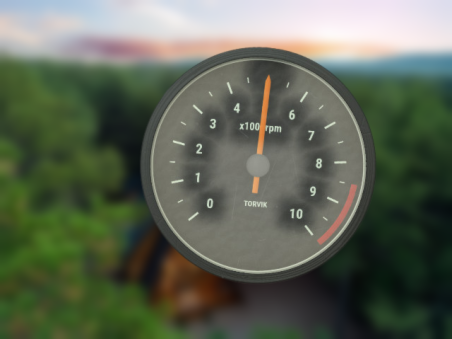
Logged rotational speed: {"value": 5000, "unit": "rpm"}
